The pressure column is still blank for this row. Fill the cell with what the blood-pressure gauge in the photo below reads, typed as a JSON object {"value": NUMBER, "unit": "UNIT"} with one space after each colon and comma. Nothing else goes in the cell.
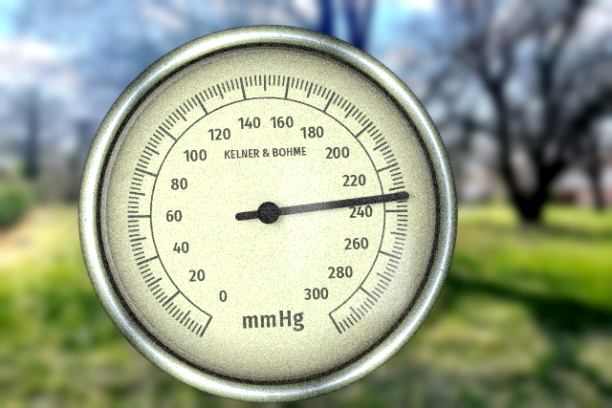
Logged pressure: {"value": 234, "unit": "mmHg"}
